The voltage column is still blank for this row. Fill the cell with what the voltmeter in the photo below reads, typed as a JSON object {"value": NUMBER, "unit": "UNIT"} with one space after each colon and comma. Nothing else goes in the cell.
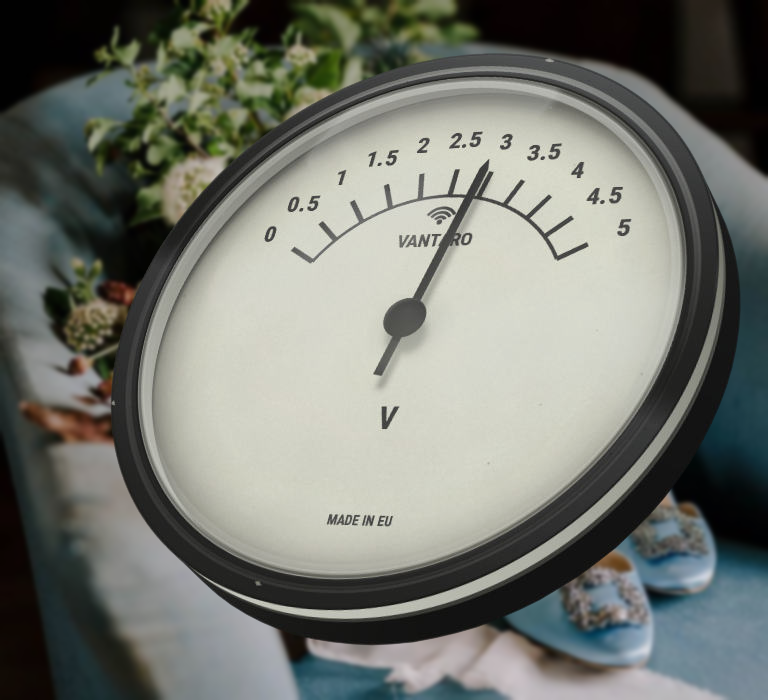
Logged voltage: {"value": 3, "unit": "V"}
